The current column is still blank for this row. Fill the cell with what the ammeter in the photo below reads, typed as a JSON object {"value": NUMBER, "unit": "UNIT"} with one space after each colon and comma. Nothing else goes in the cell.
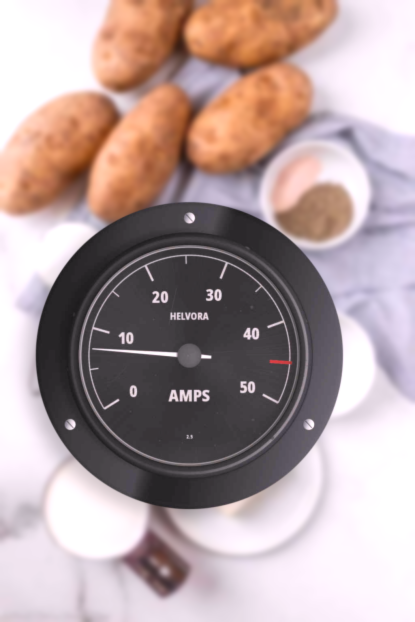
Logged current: {"value": 7.5, "unit": "A"}
